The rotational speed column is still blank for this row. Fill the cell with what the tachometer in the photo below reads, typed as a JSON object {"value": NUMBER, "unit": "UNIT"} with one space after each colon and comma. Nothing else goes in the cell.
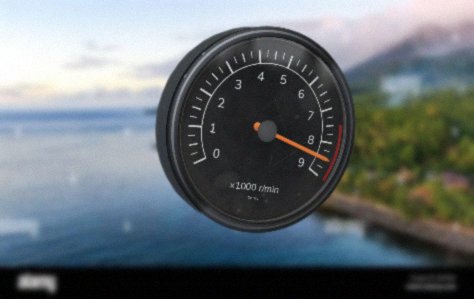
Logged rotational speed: {"value": 8500, "unit": "rpm"}
